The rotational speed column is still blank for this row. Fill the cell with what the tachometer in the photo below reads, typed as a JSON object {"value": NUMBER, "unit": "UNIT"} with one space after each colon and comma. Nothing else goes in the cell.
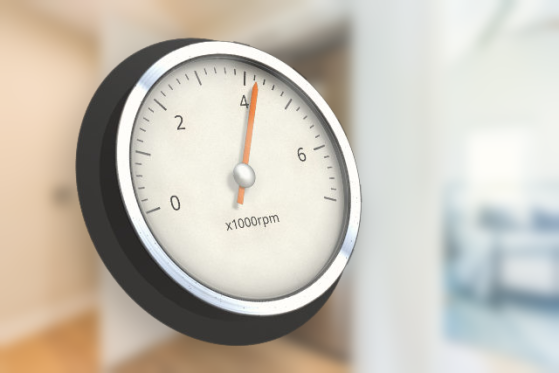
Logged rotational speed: {"value": 4200, "unit": "rpm"}
